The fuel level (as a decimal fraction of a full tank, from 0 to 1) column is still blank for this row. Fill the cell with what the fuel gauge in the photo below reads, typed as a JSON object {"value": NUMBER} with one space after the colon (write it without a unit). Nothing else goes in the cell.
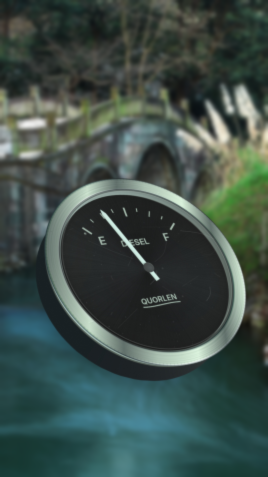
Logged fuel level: {"value": 0.25}
